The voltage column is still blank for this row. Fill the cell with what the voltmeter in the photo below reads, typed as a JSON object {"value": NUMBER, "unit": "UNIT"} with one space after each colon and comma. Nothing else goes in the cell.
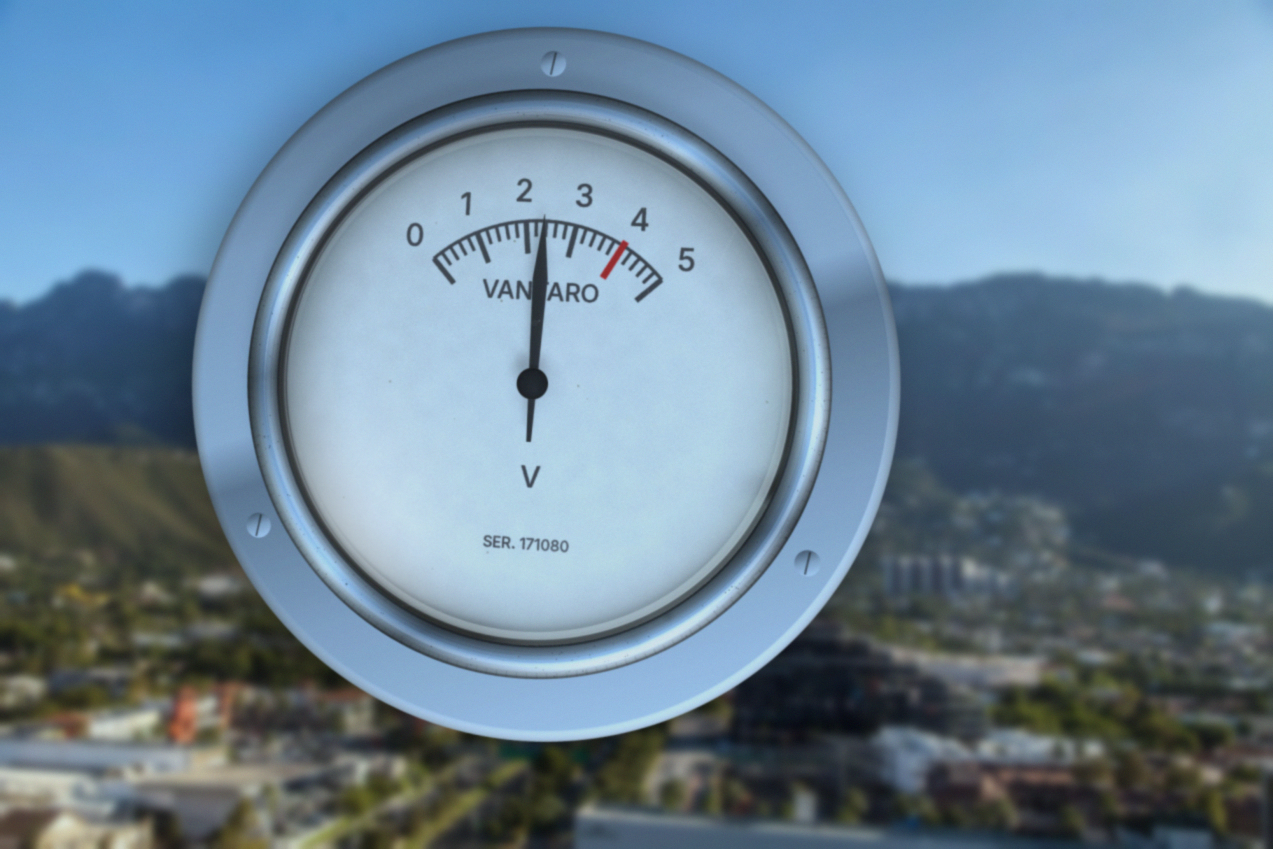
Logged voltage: {"value": 2.4, "unit": "V"}
